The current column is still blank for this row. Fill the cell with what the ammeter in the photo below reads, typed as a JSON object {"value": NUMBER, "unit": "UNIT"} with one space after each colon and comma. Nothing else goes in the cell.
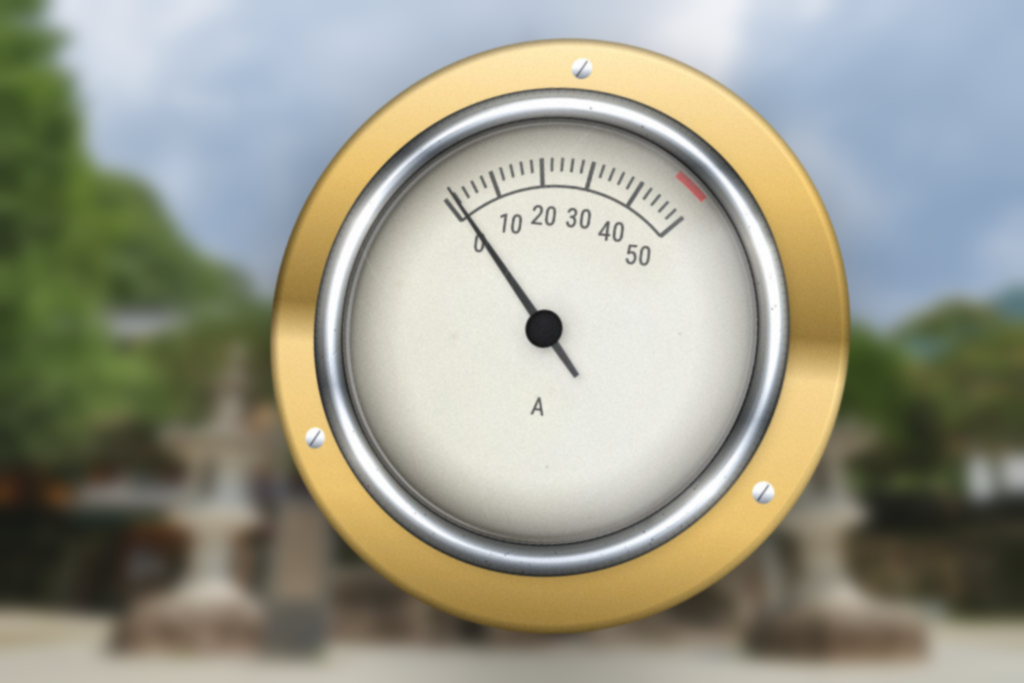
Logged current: {"value": 2, "unit": "A"}
